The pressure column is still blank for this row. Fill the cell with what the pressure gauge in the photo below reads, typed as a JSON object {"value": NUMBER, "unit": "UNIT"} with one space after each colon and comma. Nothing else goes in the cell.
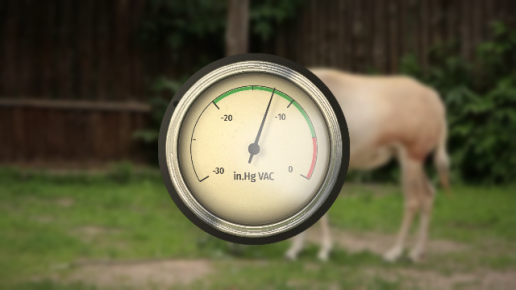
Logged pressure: {"value": -12.5, "unit": "inHg"}
